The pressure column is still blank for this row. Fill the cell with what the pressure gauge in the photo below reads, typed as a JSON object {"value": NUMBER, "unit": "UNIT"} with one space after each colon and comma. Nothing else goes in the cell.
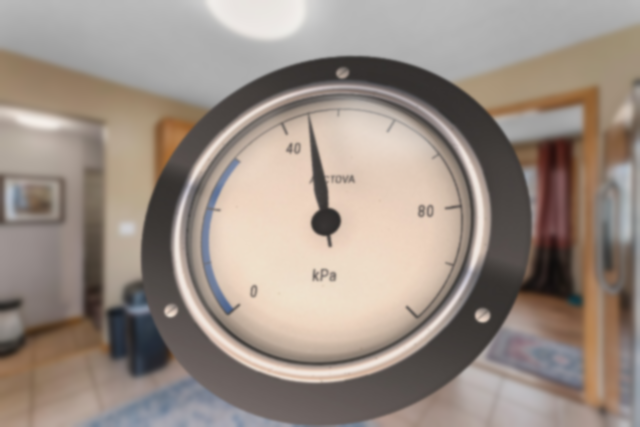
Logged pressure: {"value": 45, "unit": "kPa"}
